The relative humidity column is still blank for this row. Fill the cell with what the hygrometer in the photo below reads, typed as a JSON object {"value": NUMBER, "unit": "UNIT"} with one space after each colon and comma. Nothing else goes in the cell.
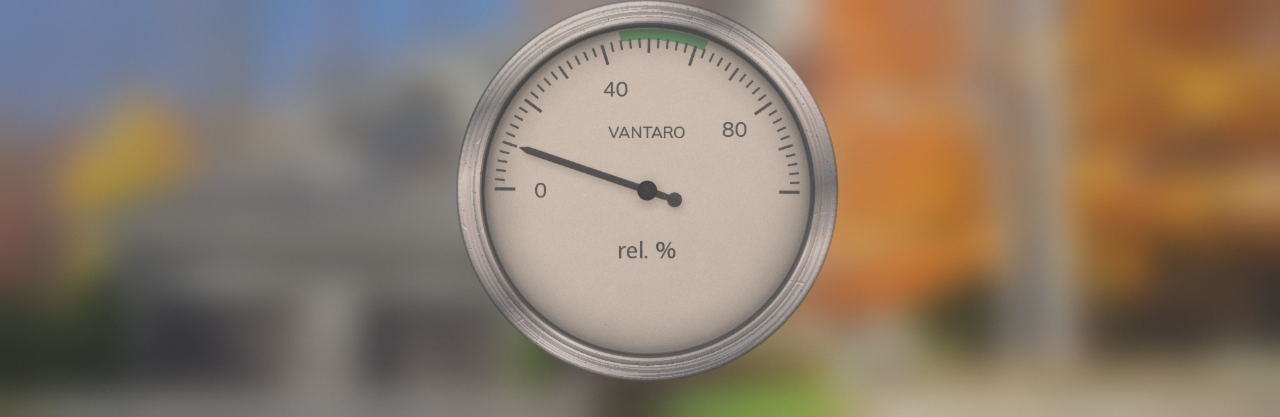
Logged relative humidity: {"value": 10, "unit": "%"}
